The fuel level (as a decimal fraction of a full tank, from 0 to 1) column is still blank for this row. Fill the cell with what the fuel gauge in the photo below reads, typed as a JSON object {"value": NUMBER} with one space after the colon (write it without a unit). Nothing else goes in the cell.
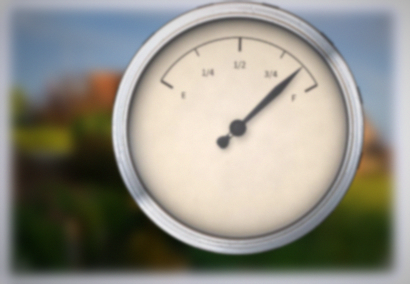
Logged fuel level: {"value": 0.875}
